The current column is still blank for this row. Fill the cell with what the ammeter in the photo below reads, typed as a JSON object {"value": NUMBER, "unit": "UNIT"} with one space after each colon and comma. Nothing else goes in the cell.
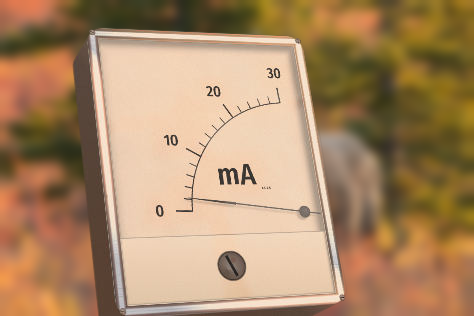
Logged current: {"value": 2, "unit": "mA"}
